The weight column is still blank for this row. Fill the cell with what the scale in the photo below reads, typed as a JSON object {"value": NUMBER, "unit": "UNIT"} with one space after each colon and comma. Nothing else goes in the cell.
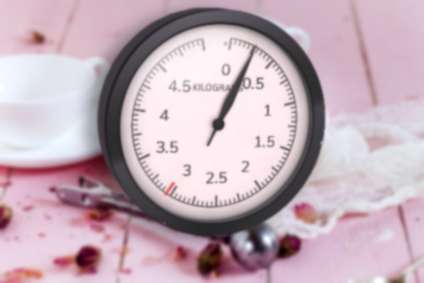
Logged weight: {"value": 0.25, "unit": "kg"}
